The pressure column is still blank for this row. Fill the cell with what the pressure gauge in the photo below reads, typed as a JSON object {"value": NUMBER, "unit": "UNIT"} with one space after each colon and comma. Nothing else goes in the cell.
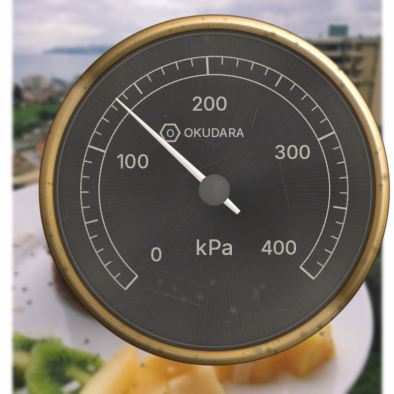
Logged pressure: {"value": 135, "unit": "kPa"}
